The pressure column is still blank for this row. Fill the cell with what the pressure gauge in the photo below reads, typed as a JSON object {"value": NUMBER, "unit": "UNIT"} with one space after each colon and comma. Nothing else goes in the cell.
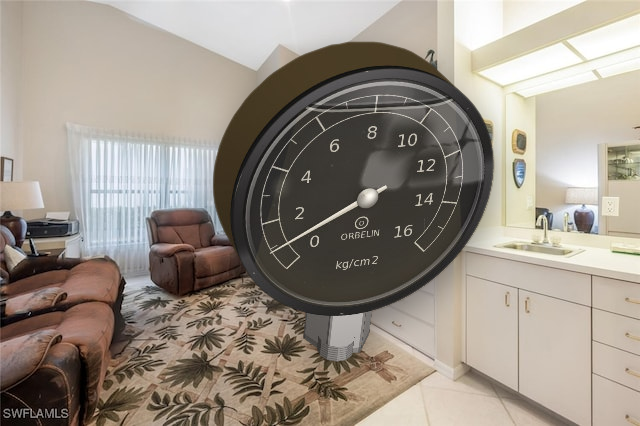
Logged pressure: {"value": 1, "unit": "kg/cm²"}
